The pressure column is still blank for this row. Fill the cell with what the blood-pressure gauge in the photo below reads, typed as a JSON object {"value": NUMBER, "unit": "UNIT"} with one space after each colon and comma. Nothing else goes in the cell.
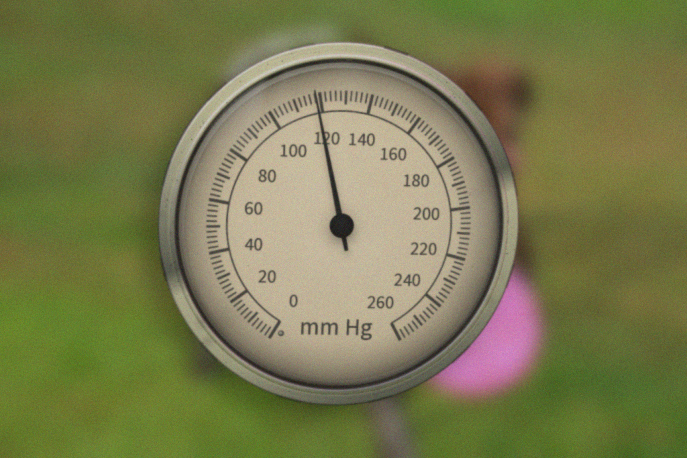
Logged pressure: {"value": 118, "unit": "mmHg"}
